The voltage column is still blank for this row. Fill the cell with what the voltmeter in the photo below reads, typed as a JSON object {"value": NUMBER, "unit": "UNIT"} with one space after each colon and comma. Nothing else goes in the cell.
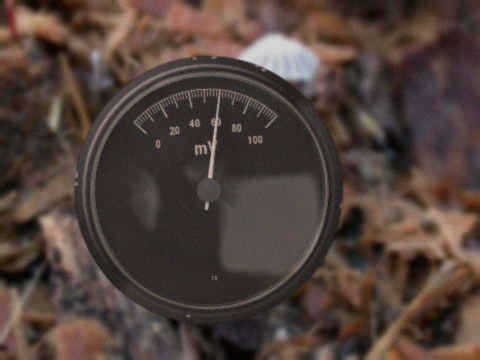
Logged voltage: {"value": 60, "unit": "mV"}
